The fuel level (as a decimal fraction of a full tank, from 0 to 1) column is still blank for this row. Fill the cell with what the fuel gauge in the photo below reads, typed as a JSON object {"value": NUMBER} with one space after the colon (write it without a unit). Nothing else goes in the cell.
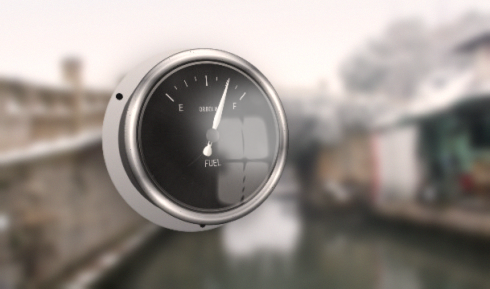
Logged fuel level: {"value": 0.75}
